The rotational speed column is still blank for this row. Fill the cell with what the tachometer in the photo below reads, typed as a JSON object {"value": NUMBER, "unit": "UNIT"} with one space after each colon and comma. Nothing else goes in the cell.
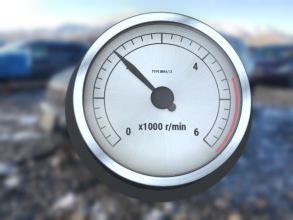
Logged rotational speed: {"value": 2000, "unit": "rpm"}
